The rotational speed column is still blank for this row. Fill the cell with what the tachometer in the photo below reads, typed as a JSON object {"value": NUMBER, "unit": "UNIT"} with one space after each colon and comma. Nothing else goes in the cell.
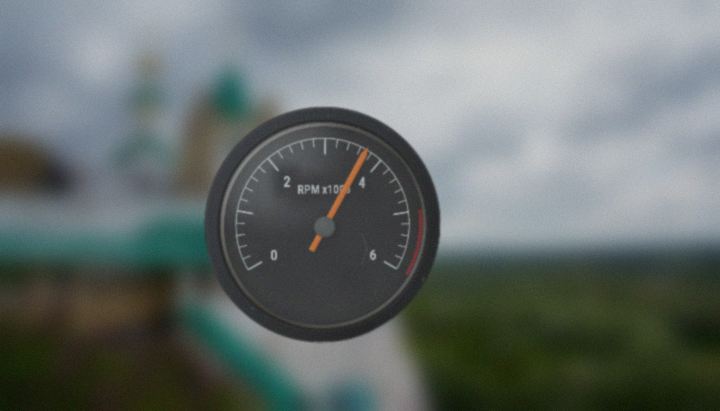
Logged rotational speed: {"value": 3700, "unit": "rpm"}
